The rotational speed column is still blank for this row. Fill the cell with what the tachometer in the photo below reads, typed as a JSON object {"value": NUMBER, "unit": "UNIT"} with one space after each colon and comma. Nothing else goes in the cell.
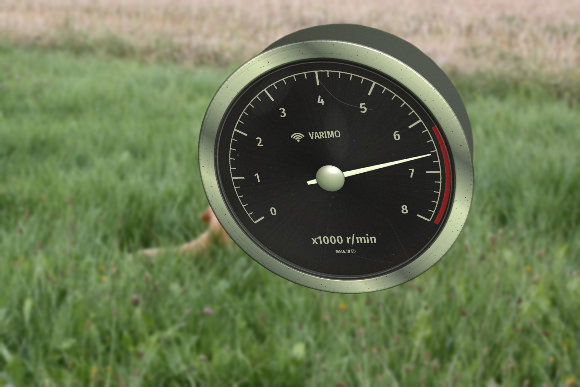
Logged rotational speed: {"value": 6600, "unit": "rpm"}
